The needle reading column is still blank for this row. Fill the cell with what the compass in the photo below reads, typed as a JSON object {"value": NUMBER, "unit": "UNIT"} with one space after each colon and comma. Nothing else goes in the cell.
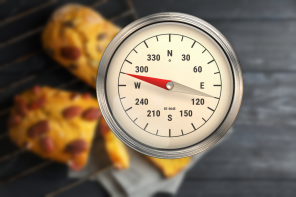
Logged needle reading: {"value": 285, "unit": "°"}
